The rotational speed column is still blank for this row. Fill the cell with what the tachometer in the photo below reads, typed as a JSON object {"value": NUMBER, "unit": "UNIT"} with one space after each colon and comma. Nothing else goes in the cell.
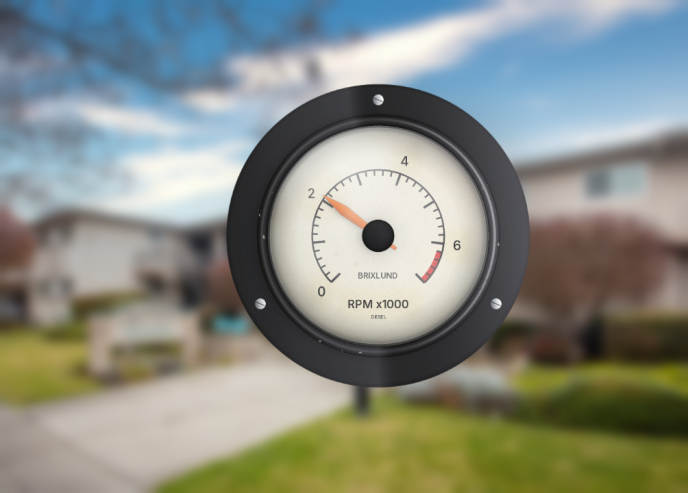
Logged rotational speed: {"value": 2100, "unit": "rpm"}
